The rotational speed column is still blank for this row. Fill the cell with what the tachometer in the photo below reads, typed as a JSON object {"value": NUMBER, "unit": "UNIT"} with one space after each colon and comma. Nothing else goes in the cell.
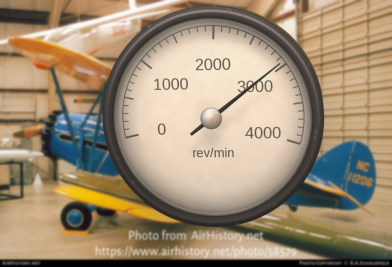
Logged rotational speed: {"value": 2950, "unit": "rpm"}
